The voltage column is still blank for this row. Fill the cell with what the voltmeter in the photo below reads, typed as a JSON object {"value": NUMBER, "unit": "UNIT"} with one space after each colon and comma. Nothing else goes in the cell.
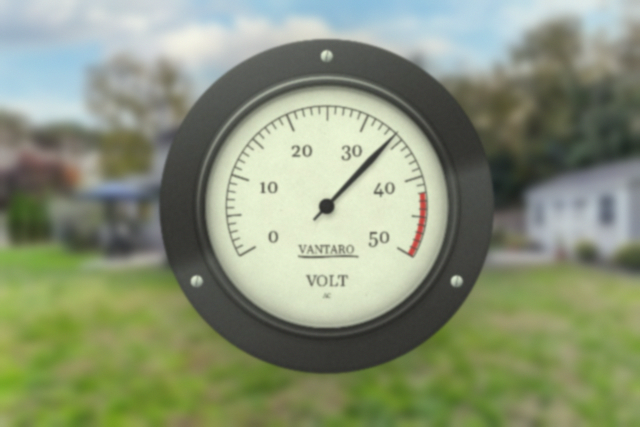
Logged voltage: {"value": 34, "unit": "V"}
